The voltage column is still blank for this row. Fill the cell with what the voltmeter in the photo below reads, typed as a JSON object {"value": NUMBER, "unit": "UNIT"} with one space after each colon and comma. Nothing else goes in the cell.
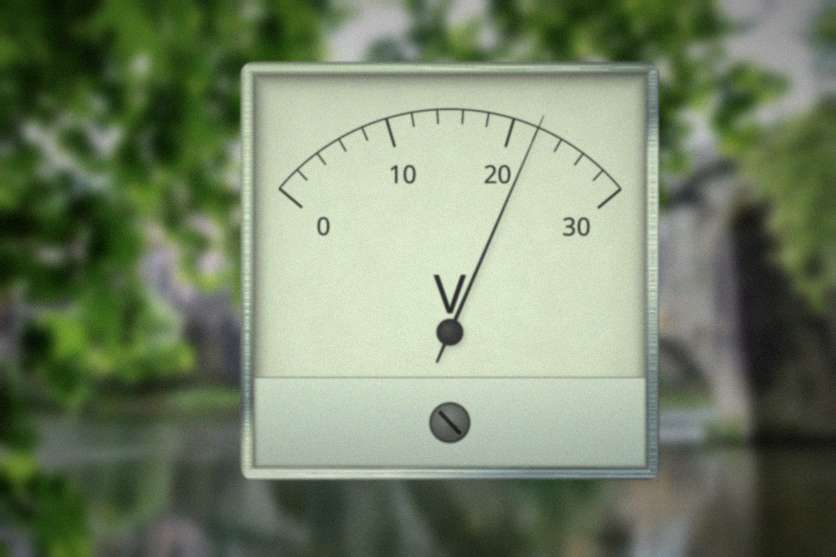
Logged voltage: {"value": 22, "unit": "V"}
